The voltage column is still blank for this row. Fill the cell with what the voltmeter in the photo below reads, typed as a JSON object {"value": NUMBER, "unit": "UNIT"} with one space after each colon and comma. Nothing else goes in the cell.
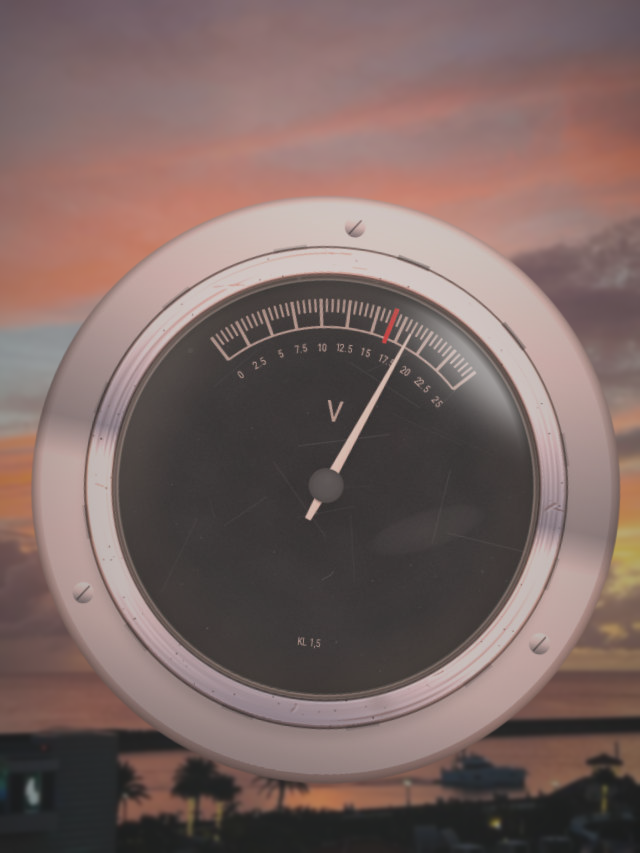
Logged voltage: {"value": 18.5, "unit": "V"}
